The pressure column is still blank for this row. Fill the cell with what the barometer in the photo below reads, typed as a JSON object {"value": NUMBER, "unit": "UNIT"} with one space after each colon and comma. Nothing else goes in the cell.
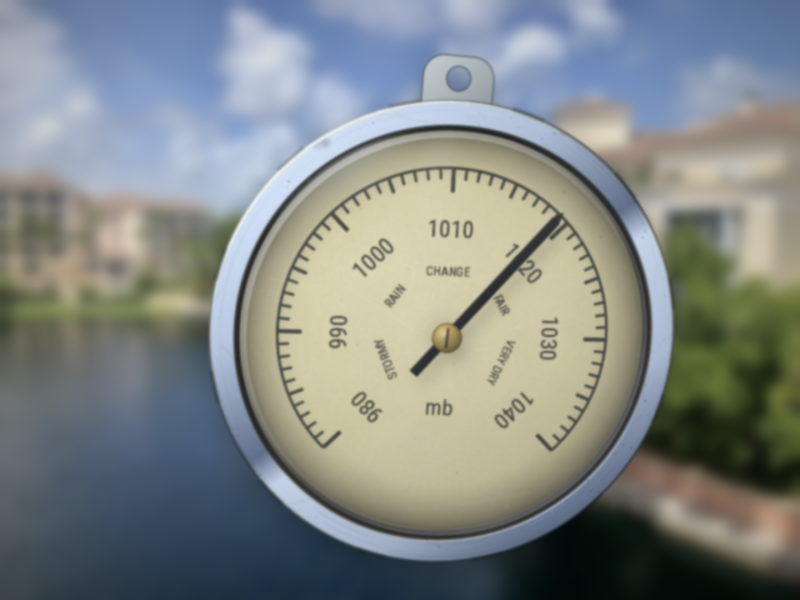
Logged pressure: {"value": 1019, "unit": "mbar"}
